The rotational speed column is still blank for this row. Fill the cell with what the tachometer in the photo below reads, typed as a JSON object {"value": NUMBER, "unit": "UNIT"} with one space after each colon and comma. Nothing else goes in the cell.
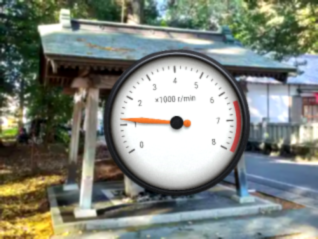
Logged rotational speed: {"value": 1200, "unit": "rpm"}
